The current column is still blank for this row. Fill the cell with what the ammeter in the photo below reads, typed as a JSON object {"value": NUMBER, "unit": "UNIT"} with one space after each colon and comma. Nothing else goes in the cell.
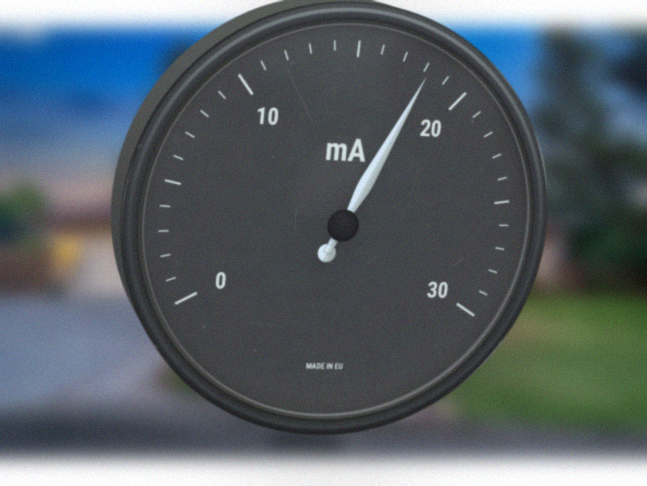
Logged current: {"value": 18, "unit": "mA"}
